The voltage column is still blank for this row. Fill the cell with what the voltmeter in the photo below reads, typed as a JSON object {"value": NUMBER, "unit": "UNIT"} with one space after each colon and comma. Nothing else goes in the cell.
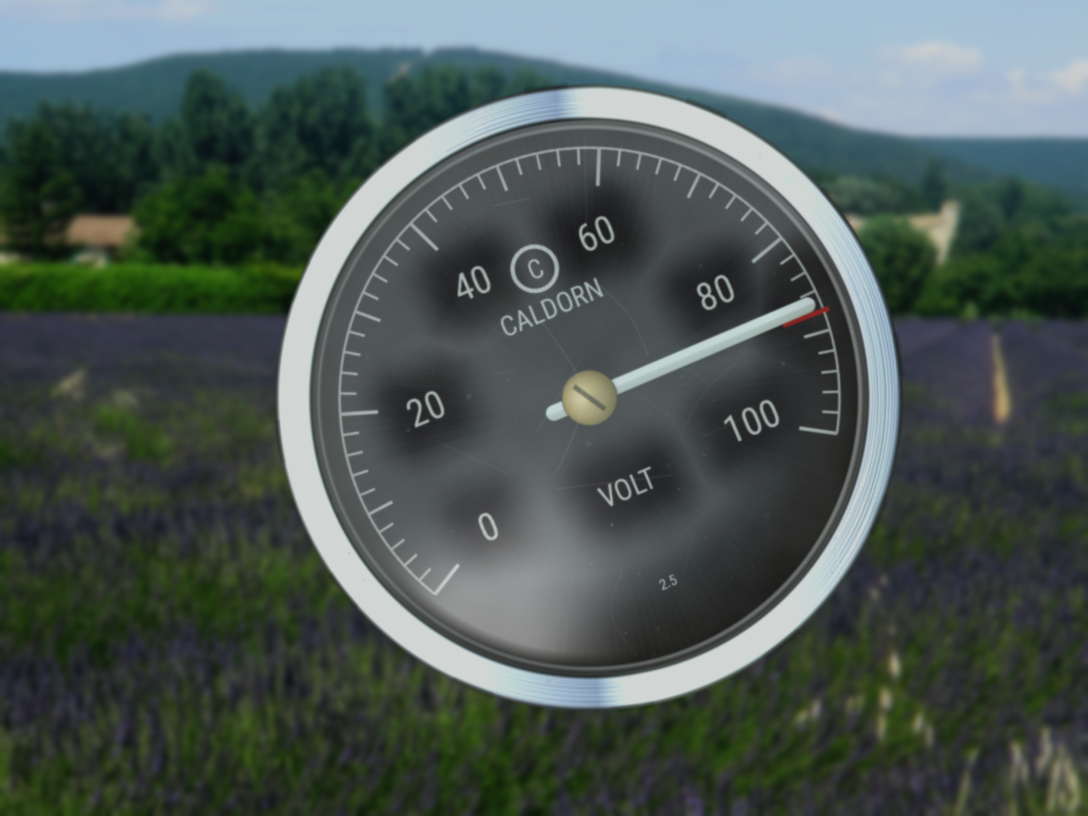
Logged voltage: {"value": 87, "unit": "V"}
